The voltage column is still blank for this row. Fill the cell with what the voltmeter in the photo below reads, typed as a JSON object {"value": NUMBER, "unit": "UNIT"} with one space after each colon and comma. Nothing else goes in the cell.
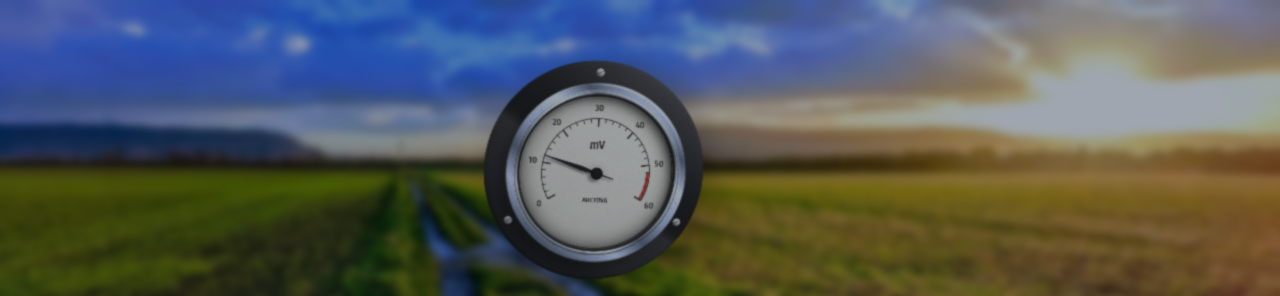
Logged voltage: {"value": 12, "unit": "mV"}
